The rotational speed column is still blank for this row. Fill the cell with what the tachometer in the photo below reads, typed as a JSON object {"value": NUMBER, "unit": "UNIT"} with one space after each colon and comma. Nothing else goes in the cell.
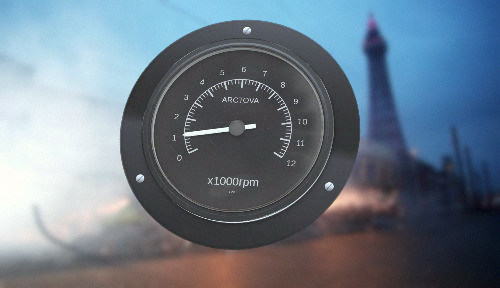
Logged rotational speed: {"value": 1000, "unit": "rpm"}
